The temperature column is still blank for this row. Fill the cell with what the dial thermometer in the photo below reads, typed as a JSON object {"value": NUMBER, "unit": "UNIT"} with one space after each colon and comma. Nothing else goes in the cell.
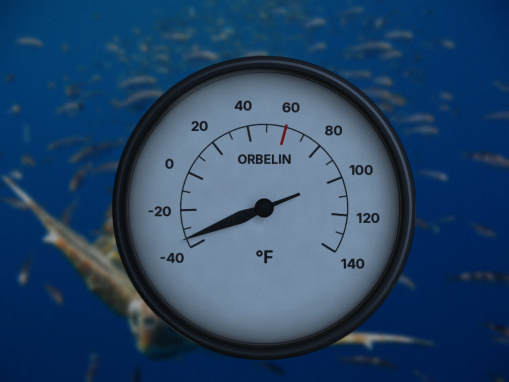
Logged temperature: {"value": -35, "unit": "°F"}
